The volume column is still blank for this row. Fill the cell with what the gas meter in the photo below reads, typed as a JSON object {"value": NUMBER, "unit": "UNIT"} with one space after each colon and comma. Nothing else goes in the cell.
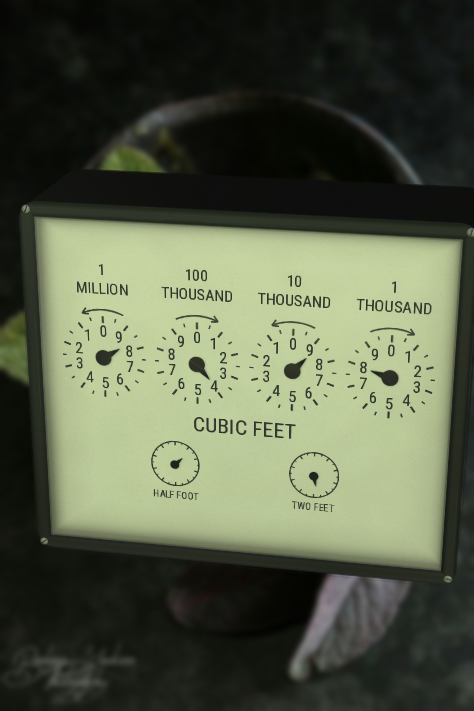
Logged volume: {"value": 838800, "unit": "ft³"}
